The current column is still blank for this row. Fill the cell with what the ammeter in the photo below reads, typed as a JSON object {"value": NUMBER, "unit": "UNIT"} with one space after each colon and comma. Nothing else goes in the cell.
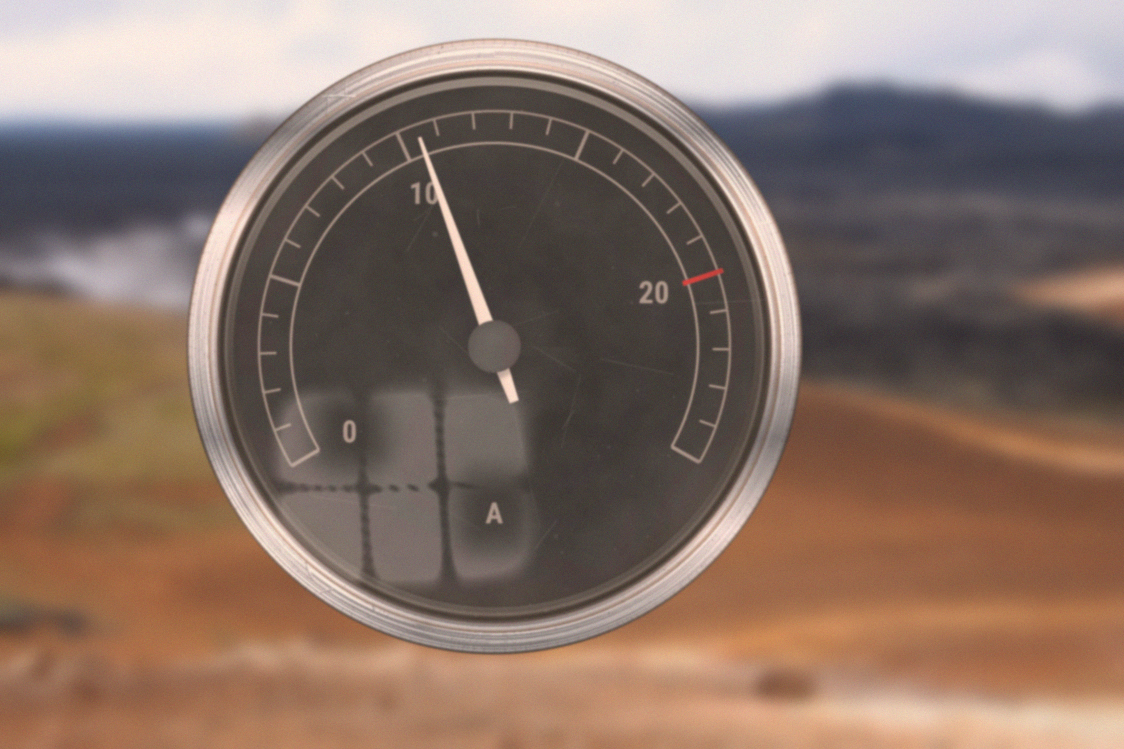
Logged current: {"value": 10.5, "unit": "A"}
